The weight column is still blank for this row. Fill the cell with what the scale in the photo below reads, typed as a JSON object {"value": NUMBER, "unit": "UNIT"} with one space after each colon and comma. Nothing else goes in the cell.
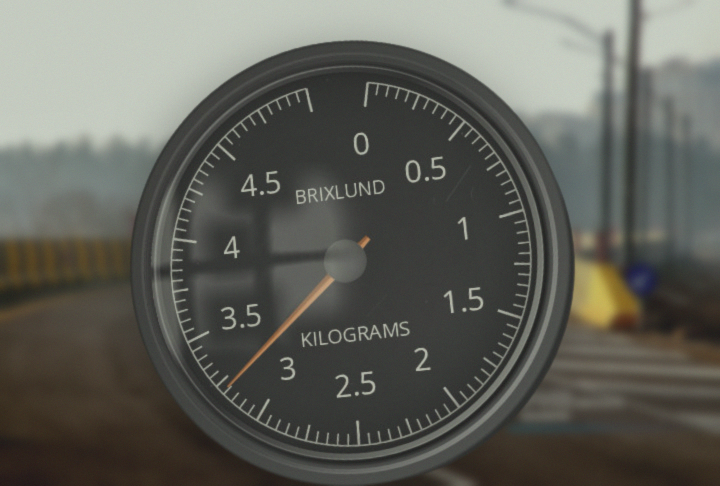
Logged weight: {"value": 3.2, "unit": "kg"}
